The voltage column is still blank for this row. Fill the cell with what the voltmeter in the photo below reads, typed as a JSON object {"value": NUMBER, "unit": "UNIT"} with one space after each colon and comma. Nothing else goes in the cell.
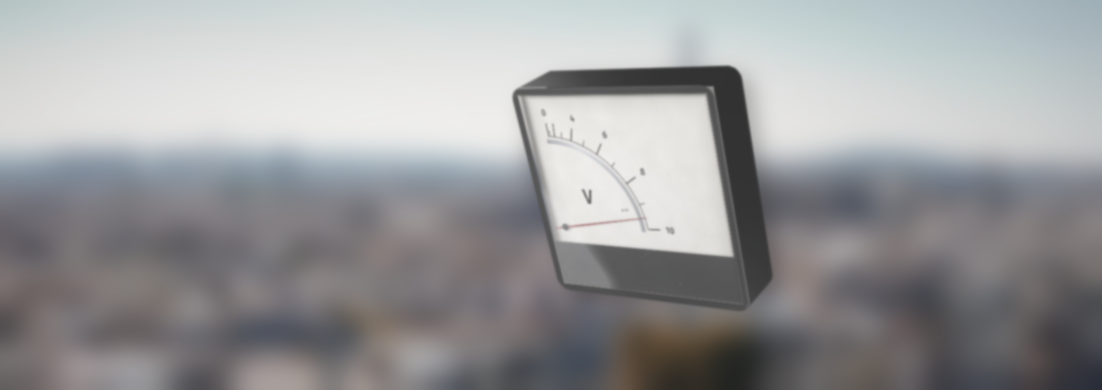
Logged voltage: {"value": 9.5, "unit": "V"}
